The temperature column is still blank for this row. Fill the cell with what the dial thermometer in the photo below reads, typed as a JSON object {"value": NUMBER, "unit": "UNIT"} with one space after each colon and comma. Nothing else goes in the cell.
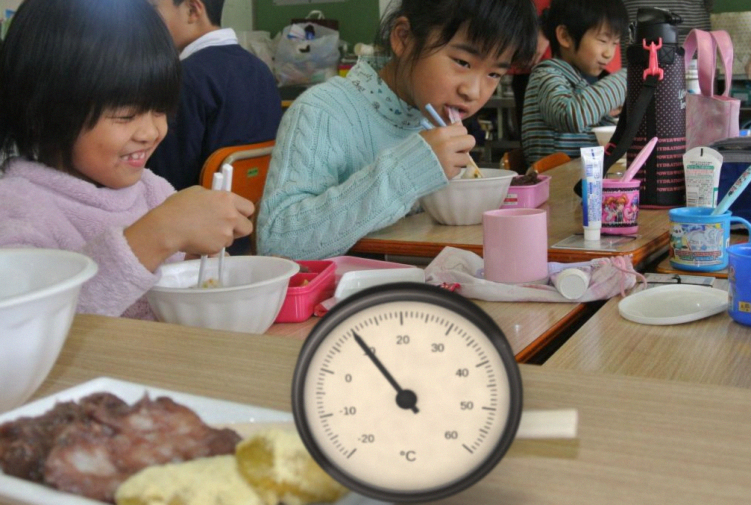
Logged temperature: {"value": 10, "unit": "°C"}
